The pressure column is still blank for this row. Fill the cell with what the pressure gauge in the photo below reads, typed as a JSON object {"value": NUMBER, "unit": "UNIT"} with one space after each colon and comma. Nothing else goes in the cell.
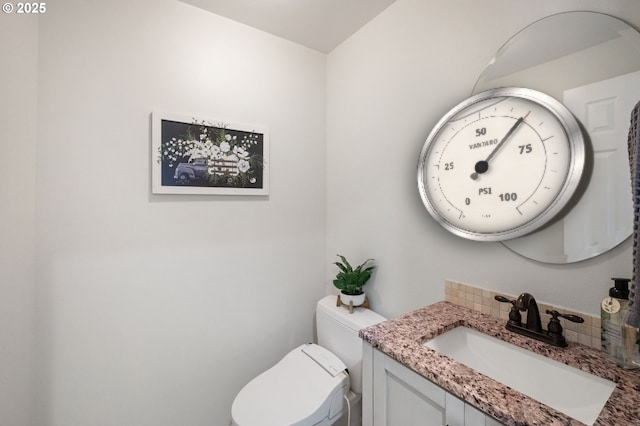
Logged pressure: {"value": 65, "unit": "psi"}
